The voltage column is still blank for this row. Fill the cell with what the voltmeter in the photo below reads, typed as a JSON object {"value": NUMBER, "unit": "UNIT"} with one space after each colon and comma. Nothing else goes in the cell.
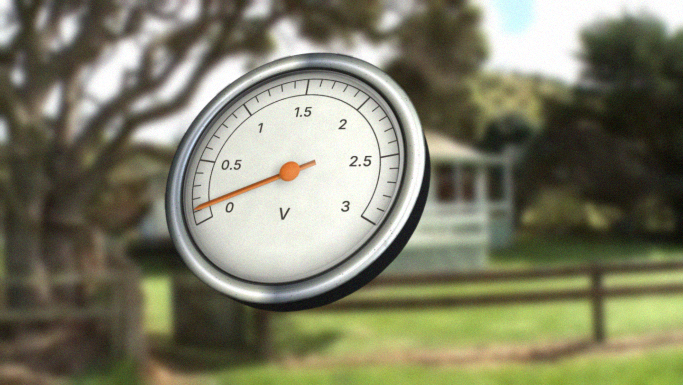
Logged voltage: {"value": 0.1, "unit": "V"}
